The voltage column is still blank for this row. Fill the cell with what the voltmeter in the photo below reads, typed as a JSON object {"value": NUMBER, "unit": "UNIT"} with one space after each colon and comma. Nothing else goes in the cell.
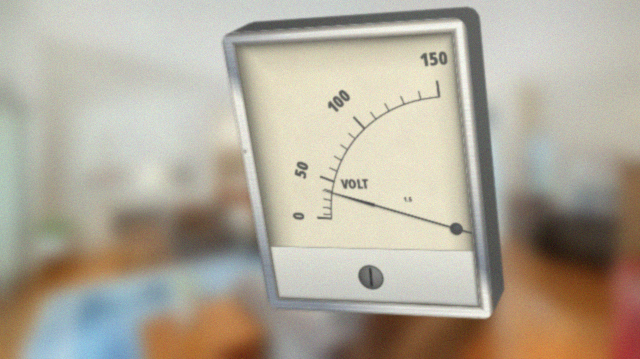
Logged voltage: {"value": 40, "unit": "V"}
